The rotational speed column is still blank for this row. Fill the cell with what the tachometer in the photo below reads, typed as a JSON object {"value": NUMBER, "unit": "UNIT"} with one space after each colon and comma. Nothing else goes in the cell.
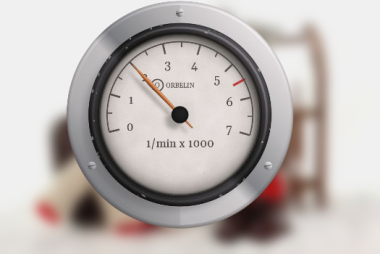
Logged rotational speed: {"value": 2000, "unit": "rpm"}
